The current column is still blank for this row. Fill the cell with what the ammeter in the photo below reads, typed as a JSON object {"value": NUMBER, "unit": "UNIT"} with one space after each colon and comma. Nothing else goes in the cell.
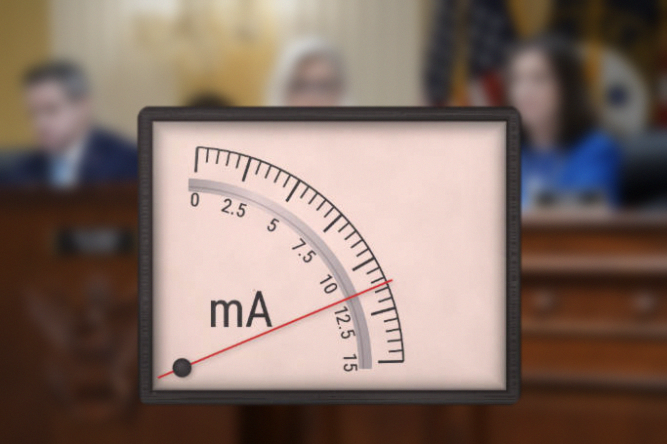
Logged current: {"value": 11.25, "unit": "mA"}
